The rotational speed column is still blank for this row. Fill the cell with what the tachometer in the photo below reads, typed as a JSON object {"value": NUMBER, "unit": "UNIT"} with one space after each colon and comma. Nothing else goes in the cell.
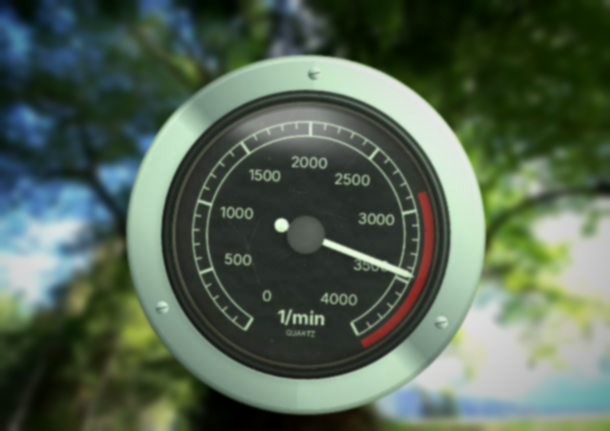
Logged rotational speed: {"value": 3450, "unit": "rpm"}
